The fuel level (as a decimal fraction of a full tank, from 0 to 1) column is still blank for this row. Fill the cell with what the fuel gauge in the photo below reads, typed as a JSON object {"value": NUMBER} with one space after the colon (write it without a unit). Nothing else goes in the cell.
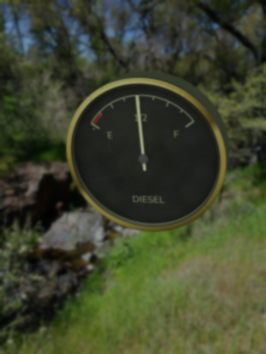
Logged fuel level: {"value": 0.5}
